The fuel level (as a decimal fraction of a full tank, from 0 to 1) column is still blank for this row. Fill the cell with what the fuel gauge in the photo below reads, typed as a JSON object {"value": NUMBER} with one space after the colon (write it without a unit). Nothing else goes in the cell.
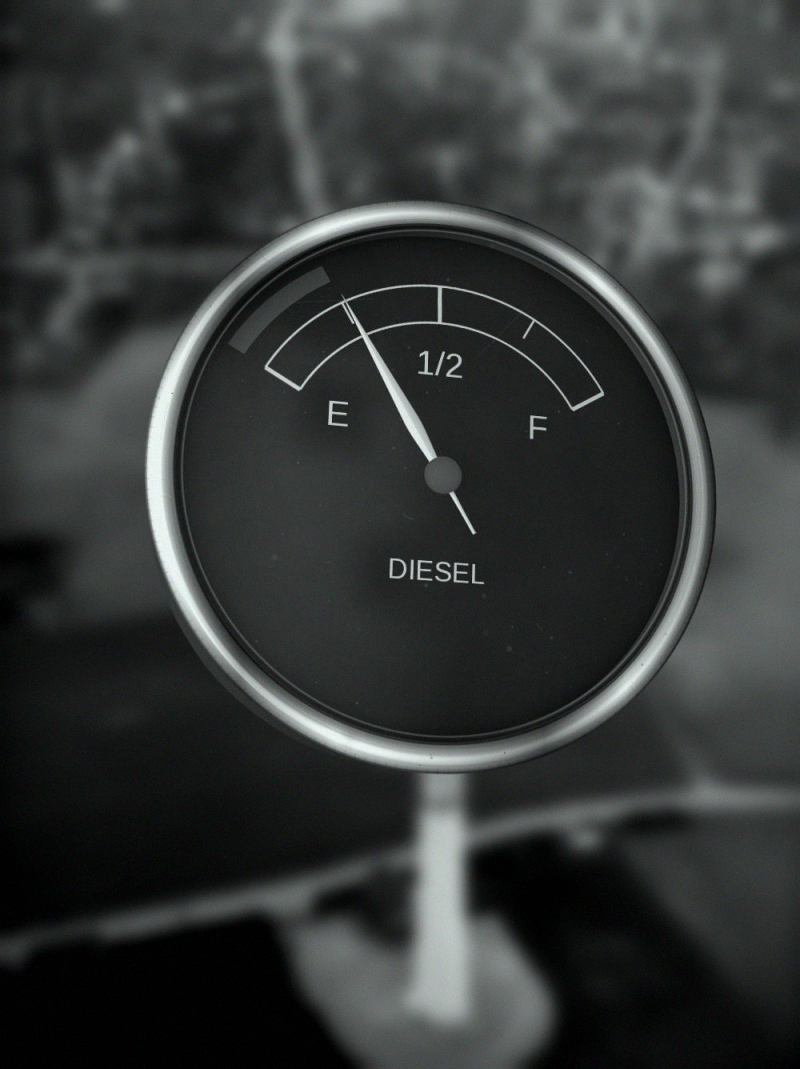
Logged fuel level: {"value": 0.25}
